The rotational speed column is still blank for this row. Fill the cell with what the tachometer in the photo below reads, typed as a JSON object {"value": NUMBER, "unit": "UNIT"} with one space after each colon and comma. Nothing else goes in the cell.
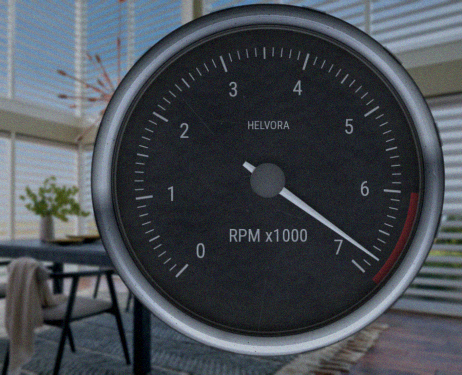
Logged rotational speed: {"value": 6800, "unit": "rpm"}
